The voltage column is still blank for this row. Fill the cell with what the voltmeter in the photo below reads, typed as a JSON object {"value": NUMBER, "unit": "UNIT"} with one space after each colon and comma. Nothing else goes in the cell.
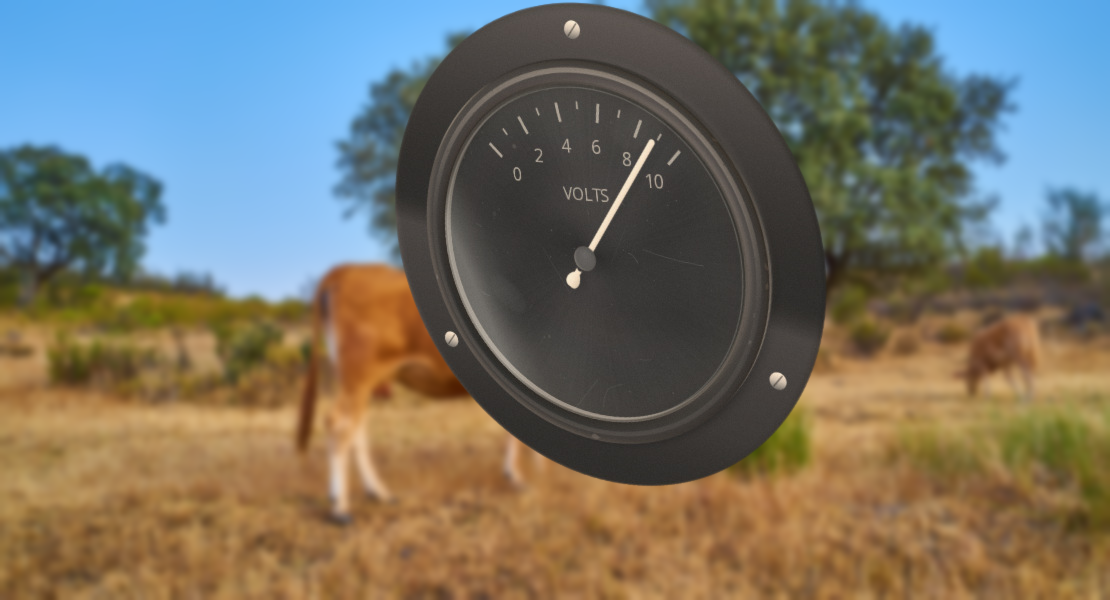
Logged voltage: {"value": 9, "unit": "V"}
